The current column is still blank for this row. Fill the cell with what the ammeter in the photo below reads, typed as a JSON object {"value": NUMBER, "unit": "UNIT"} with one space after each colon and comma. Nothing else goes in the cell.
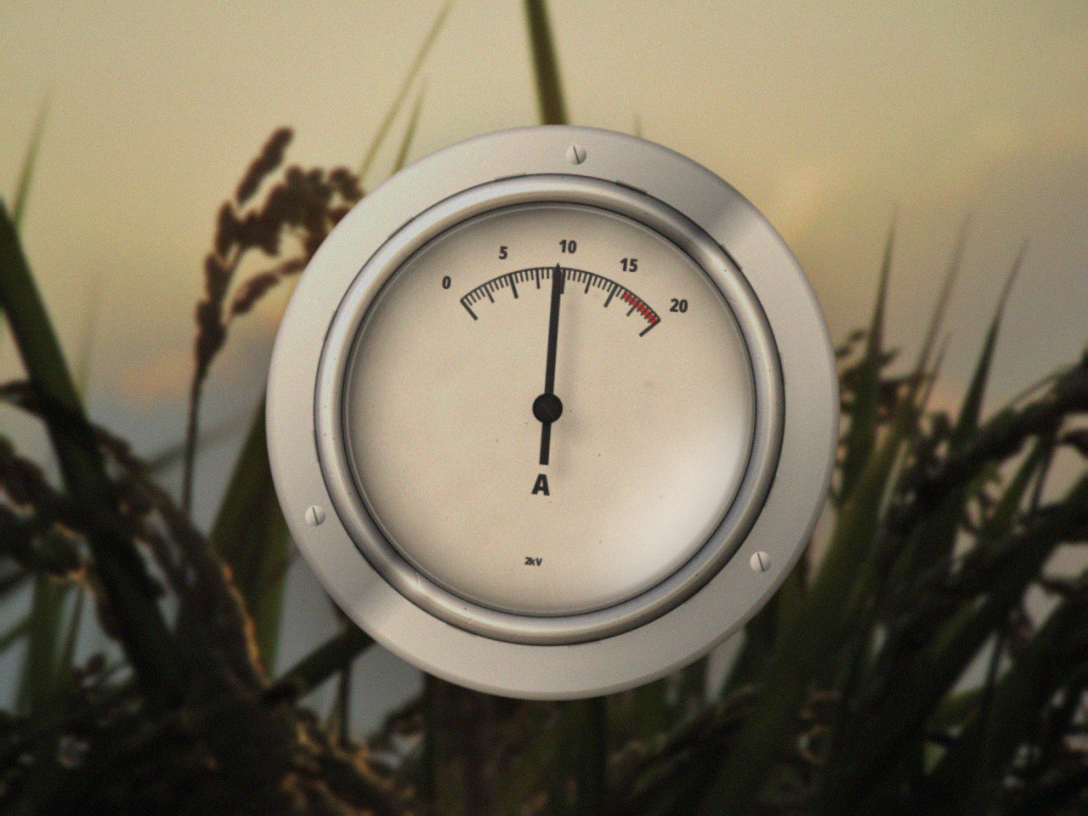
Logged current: {"value": 9.5, "unit": "A"}
